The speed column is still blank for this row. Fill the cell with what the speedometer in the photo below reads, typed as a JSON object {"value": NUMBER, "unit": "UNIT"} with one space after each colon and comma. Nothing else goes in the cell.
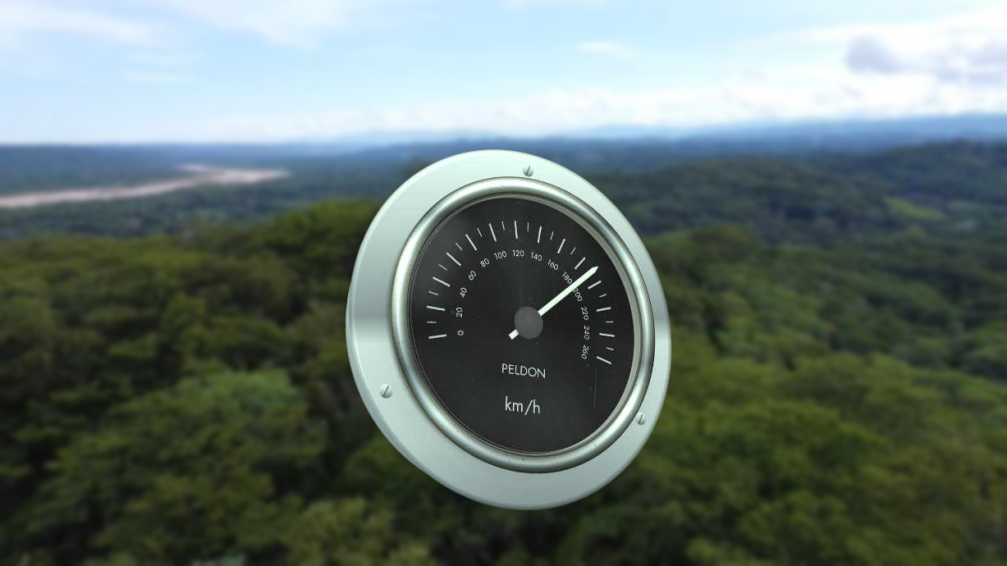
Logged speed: {"value": 190, "unit": "km/h"}
